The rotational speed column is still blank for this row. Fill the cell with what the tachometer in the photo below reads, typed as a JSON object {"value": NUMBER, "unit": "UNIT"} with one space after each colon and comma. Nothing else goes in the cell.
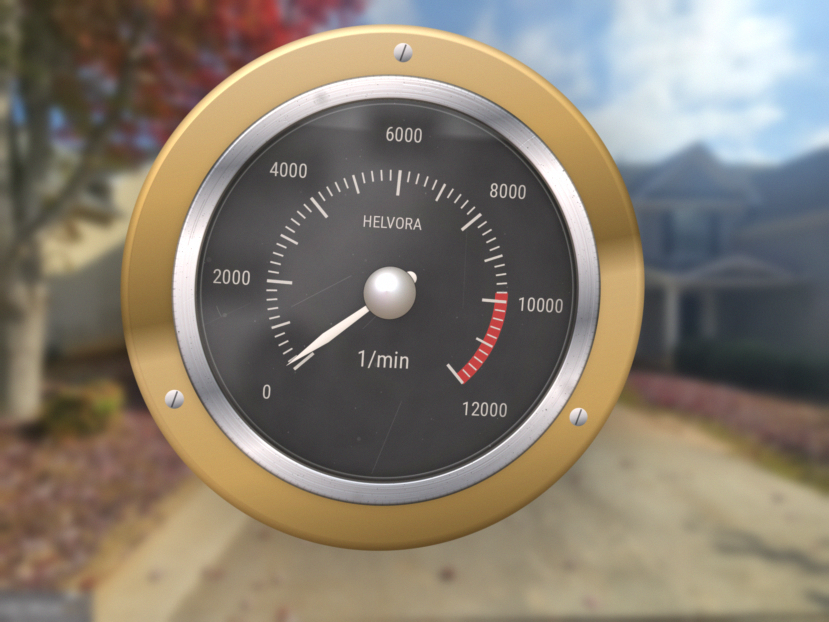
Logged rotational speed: {"value": 200, "unit": "rpm"}
